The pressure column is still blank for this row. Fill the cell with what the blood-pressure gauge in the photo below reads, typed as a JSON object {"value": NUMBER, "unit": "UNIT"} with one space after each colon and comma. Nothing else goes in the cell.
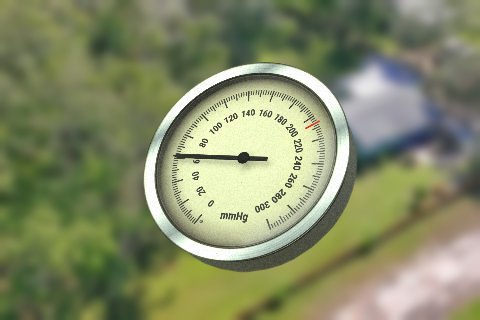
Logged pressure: {"value": 60, "unit": "mmHg"}
